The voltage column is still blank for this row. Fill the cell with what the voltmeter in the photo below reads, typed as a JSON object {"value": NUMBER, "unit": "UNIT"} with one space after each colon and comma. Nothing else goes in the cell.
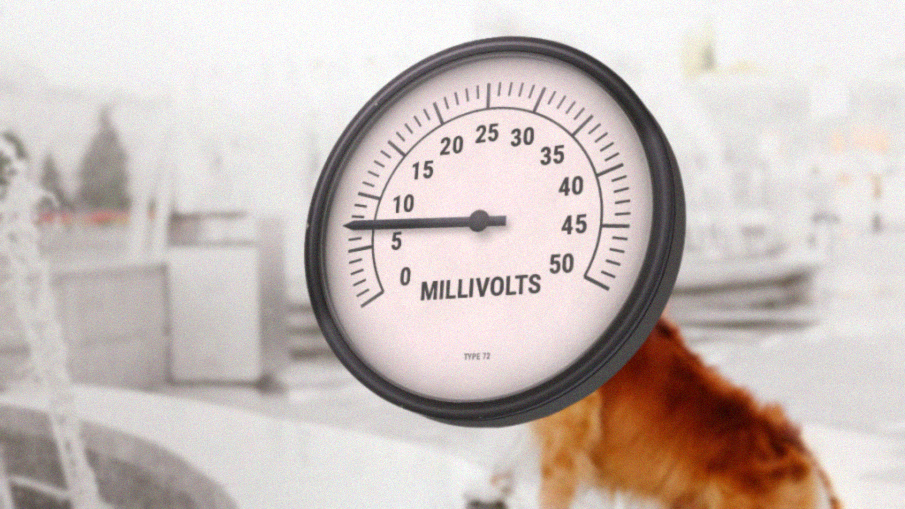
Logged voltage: {"value": 7, "unit": "mV"}
